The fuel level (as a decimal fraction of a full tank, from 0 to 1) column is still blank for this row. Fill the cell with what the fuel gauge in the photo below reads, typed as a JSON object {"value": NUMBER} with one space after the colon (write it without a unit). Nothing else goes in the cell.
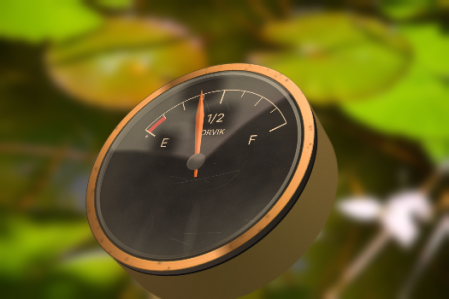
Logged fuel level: {"value": 0.375}
